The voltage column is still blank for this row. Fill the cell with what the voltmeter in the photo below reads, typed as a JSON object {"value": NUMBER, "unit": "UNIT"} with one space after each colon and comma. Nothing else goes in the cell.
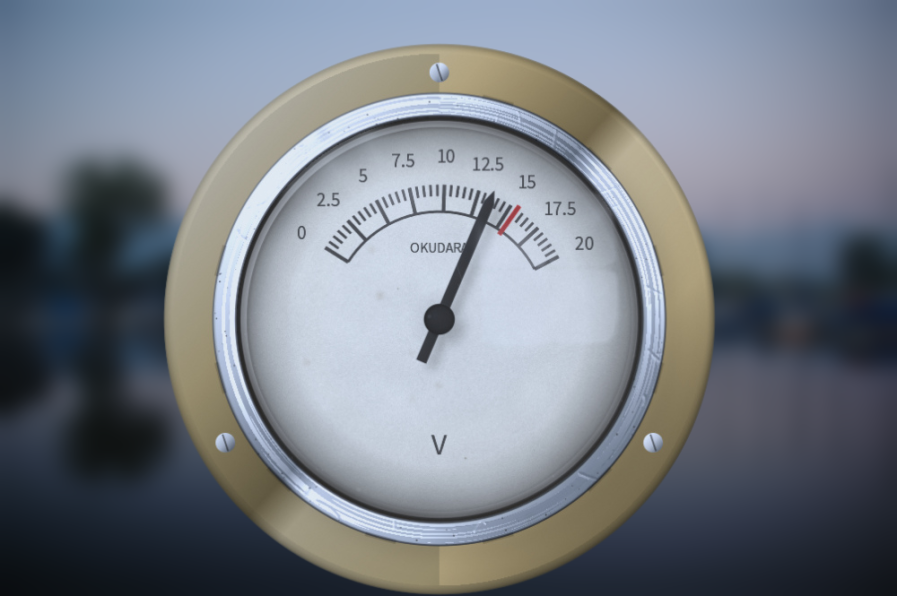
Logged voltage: {"value": 13.5, "unit": "V"}
